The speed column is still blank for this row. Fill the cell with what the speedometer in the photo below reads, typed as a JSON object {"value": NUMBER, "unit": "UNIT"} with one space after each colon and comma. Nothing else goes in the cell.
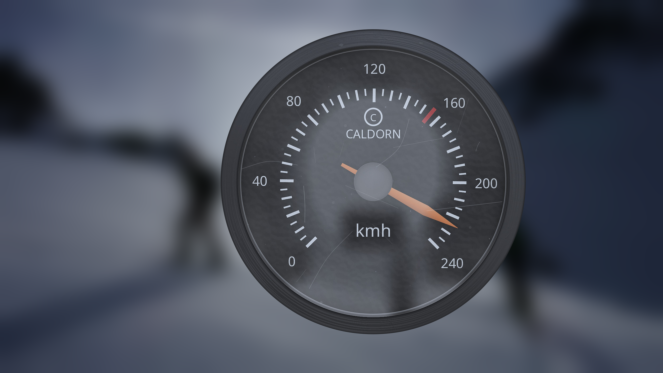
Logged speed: {"value": 225, "unit": "km/h"}
